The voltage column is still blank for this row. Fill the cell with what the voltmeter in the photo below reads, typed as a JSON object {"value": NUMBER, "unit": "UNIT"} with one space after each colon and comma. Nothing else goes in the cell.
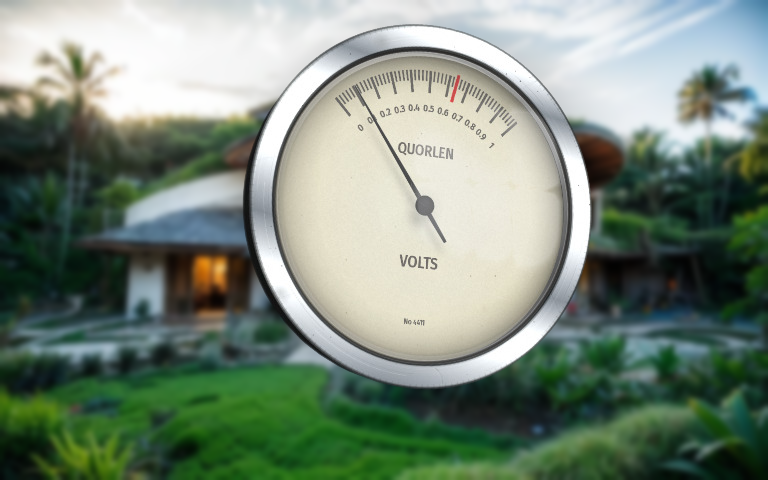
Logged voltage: {"value": 0.1, "unit": "V"}
